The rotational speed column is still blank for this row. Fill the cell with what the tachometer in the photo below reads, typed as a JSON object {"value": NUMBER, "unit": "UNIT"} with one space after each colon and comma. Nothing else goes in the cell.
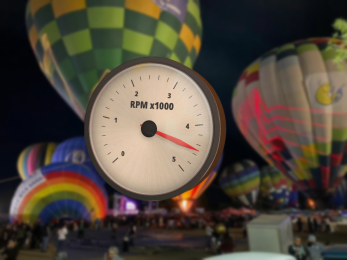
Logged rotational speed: {"value": 4500, "unit": "rpm"}
